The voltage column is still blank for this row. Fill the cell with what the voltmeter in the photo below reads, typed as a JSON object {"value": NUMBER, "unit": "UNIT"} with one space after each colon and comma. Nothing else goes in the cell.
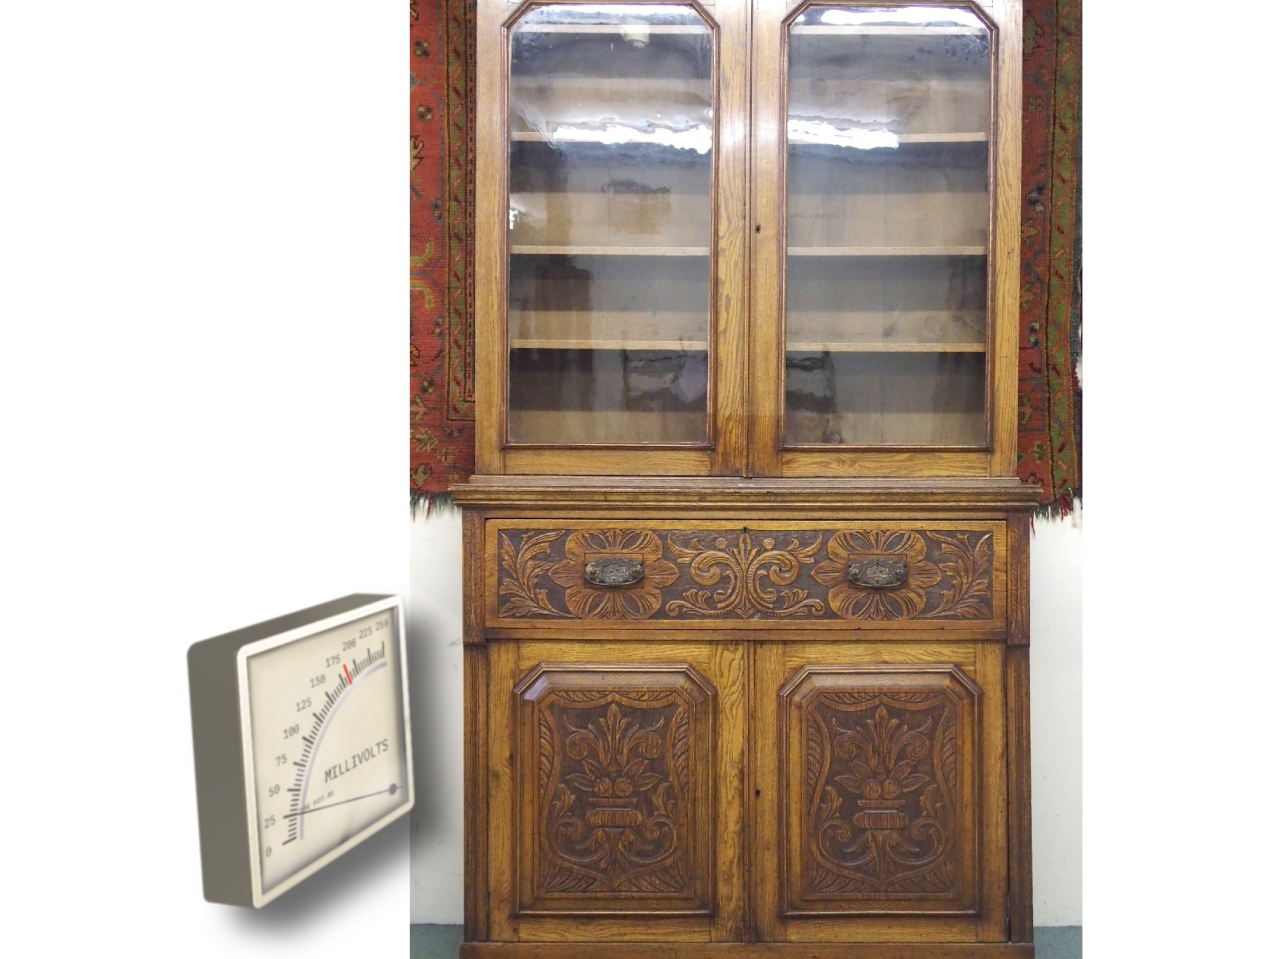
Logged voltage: {"value": 25, "unit": "mV"}
